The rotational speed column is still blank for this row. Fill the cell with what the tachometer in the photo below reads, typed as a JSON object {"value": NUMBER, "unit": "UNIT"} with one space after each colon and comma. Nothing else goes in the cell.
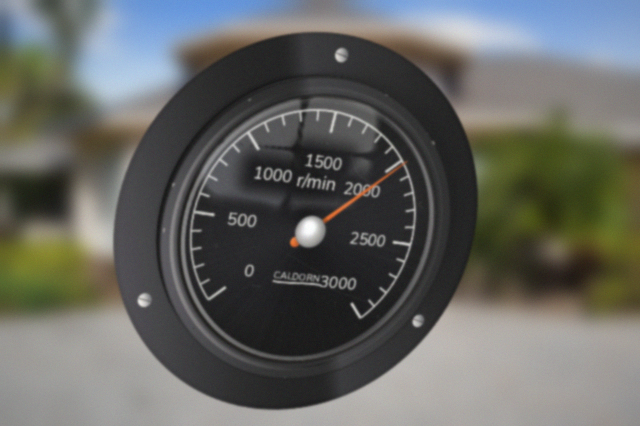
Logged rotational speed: {"value": 2000, "unit": "rpm"}
